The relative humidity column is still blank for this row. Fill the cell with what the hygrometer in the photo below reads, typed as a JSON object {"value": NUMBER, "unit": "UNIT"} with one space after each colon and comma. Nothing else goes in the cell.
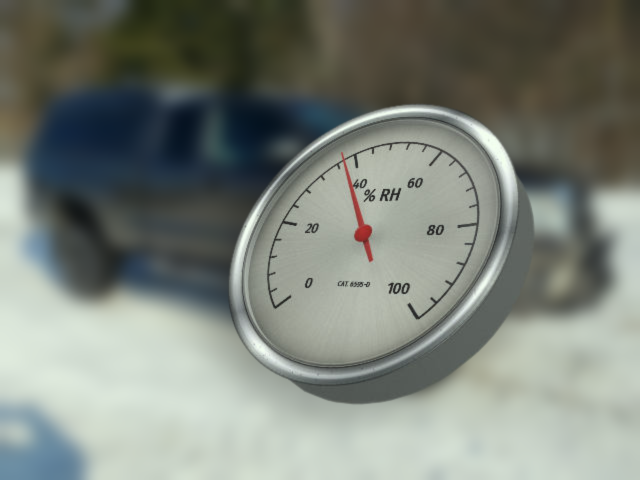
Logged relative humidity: {"value": 38, "unit": "%"}
